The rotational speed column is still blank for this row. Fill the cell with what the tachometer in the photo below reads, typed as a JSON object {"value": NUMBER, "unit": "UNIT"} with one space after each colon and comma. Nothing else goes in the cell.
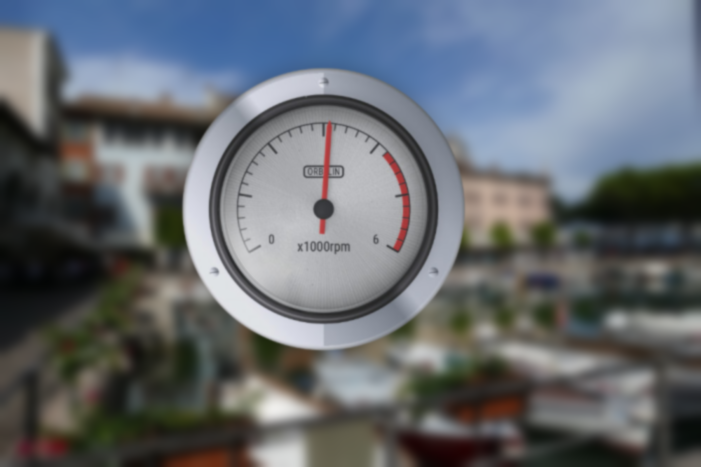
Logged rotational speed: {"value": 3100, "unit": "rpm"}
